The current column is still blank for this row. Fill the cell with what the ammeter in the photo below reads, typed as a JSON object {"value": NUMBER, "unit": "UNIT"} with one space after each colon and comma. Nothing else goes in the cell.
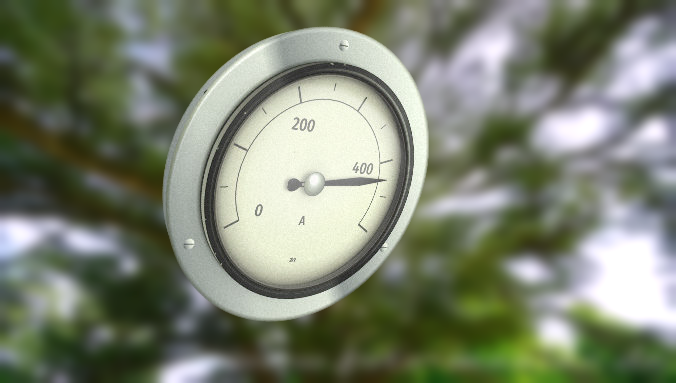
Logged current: {"value": 425, "unit": "A"}
